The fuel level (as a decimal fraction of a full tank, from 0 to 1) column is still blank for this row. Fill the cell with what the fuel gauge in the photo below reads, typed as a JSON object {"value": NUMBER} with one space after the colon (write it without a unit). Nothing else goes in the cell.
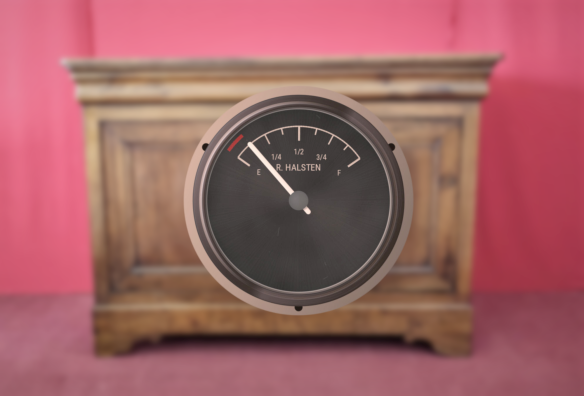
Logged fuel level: {"value": 0.125}
